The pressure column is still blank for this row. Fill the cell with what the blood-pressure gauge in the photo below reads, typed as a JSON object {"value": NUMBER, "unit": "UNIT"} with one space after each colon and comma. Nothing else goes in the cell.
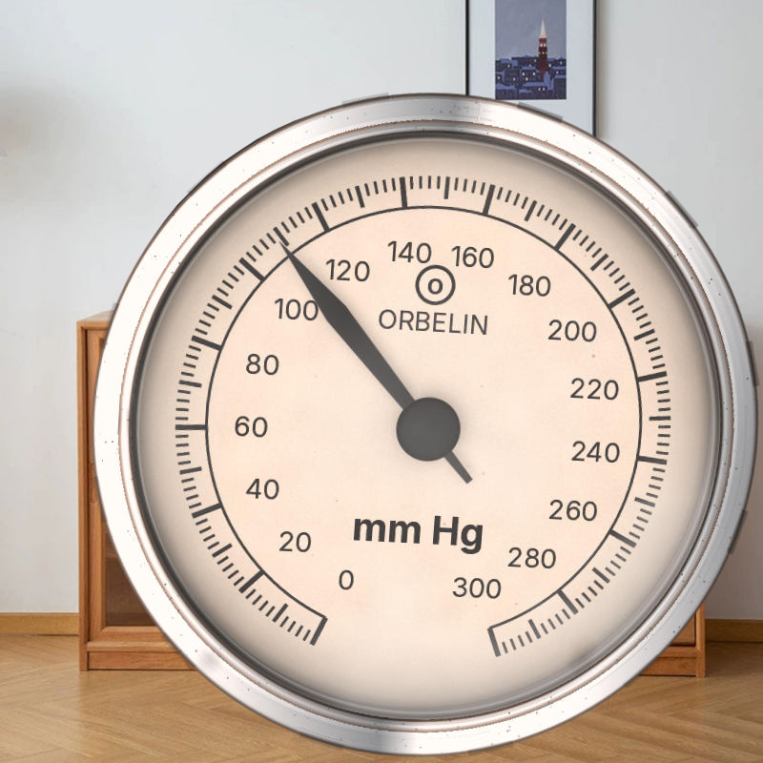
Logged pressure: {"value": 109, "unit": "mmHg"}
